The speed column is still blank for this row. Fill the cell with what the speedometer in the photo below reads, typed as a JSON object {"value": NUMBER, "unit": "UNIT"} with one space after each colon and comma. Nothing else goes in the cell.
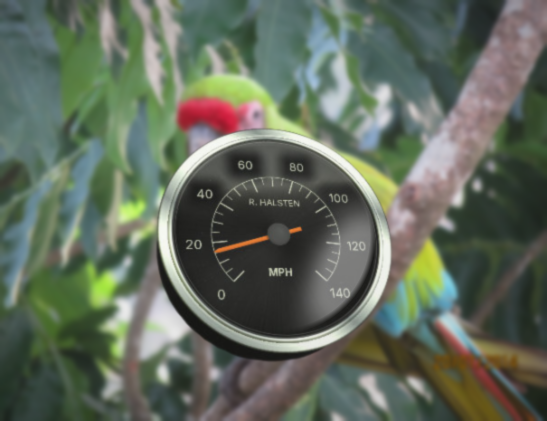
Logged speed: {"value": 15, "unit": "mph"}
